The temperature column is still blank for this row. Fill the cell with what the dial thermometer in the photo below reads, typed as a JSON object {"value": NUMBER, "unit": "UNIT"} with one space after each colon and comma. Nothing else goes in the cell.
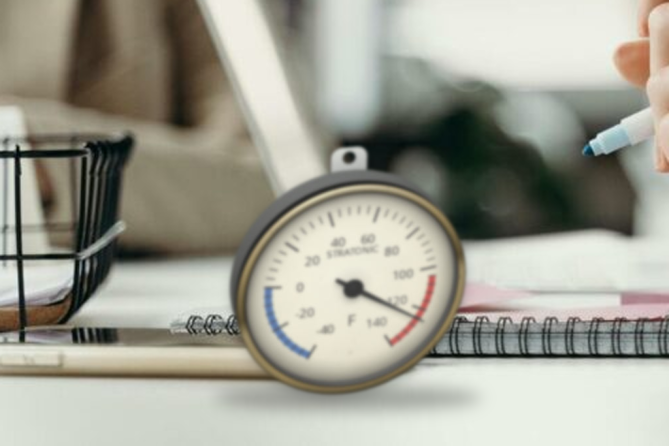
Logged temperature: {"value": 124, "unit": "°F"}
